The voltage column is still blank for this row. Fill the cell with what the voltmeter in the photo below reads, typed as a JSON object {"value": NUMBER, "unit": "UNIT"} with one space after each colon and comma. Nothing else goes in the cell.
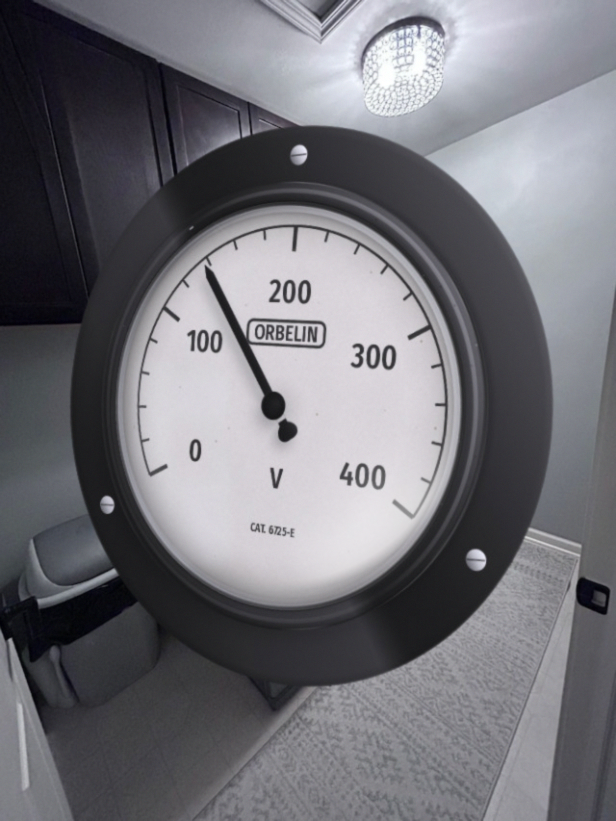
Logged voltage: {"value": 140, "unit": "V"}
